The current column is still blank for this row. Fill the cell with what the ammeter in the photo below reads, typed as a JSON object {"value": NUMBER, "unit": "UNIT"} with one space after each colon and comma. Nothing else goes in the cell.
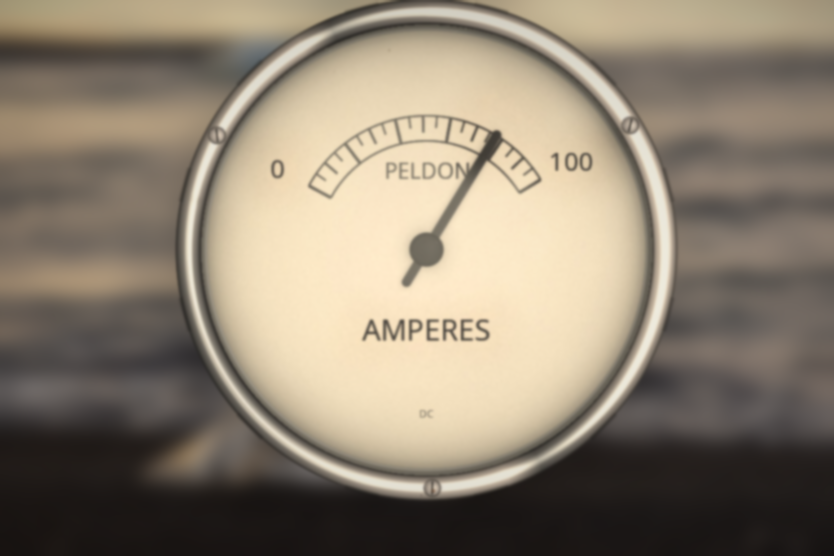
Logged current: {"value": 77.5, "unit": "A"}
